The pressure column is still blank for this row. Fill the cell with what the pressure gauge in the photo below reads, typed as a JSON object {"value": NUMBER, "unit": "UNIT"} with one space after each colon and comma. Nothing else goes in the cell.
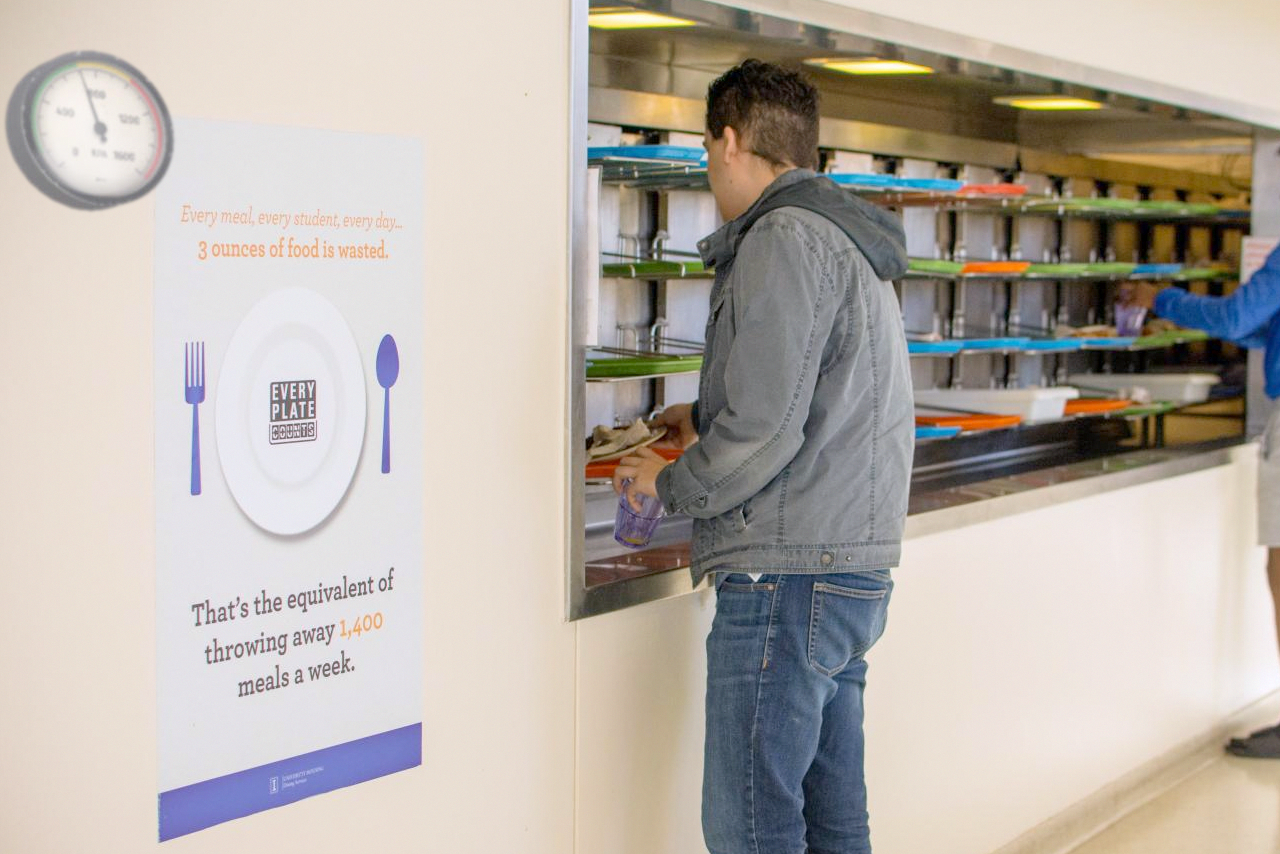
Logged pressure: {"value": 700, "unit": "kPa"}
